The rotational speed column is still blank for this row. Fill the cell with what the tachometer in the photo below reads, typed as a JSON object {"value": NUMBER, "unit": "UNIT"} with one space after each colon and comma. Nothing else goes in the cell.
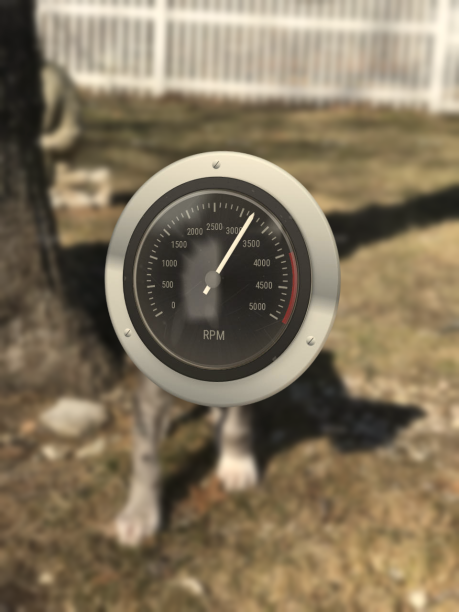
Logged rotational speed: {"value": 3200, "unit": "rpm"}
